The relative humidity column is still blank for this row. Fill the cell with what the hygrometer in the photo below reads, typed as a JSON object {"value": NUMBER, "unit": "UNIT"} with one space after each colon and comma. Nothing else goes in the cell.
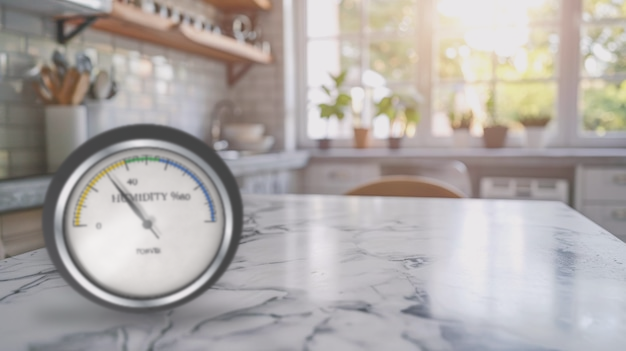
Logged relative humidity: {"value": 30, "unit": "%"}
